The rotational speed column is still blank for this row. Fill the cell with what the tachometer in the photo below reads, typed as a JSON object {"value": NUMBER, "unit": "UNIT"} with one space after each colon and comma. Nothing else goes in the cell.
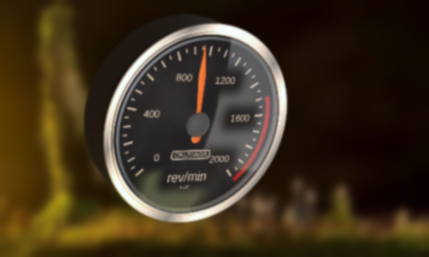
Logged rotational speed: {"value": 950, "unit": "rpm"}
